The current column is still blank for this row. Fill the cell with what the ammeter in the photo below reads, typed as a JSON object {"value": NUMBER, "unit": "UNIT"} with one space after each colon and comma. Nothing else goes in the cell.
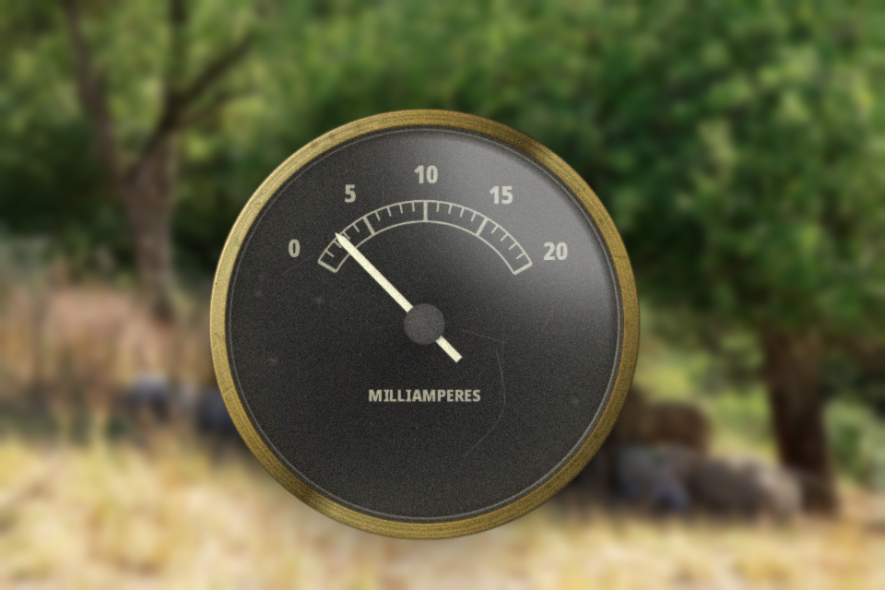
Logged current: {"value": 2.5, "unit": "mA"}
